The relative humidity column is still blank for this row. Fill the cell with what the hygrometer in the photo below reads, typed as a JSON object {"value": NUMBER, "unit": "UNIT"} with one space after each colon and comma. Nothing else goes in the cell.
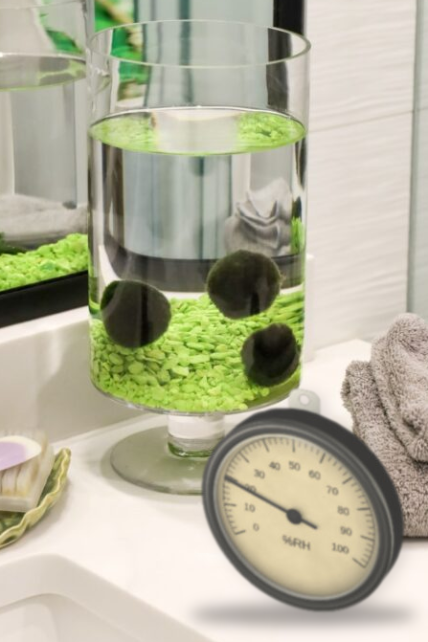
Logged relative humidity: {"value": 20, "unit": "%"}
